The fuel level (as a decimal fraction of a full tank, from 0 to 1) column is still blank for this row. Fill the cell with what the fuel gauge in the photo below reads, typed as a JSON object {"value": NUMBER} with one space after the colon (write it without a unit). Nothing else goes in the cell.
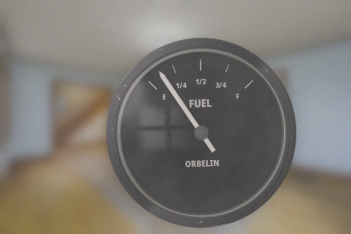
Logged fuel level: {"value": 0.125}
